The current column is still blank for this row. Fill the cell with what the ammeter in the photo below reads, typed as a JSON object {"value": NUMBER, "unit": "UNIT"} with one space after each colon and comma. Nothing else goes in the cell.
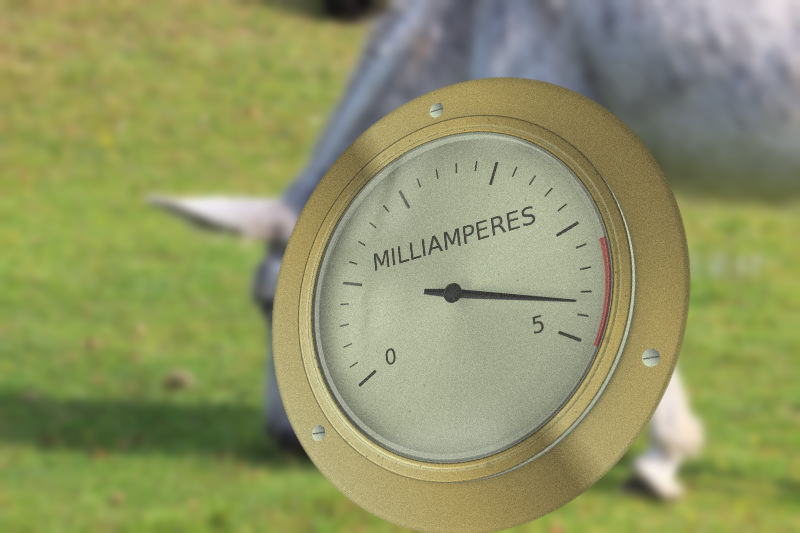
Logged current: {"value": 4.7, "unit": "mA"}
